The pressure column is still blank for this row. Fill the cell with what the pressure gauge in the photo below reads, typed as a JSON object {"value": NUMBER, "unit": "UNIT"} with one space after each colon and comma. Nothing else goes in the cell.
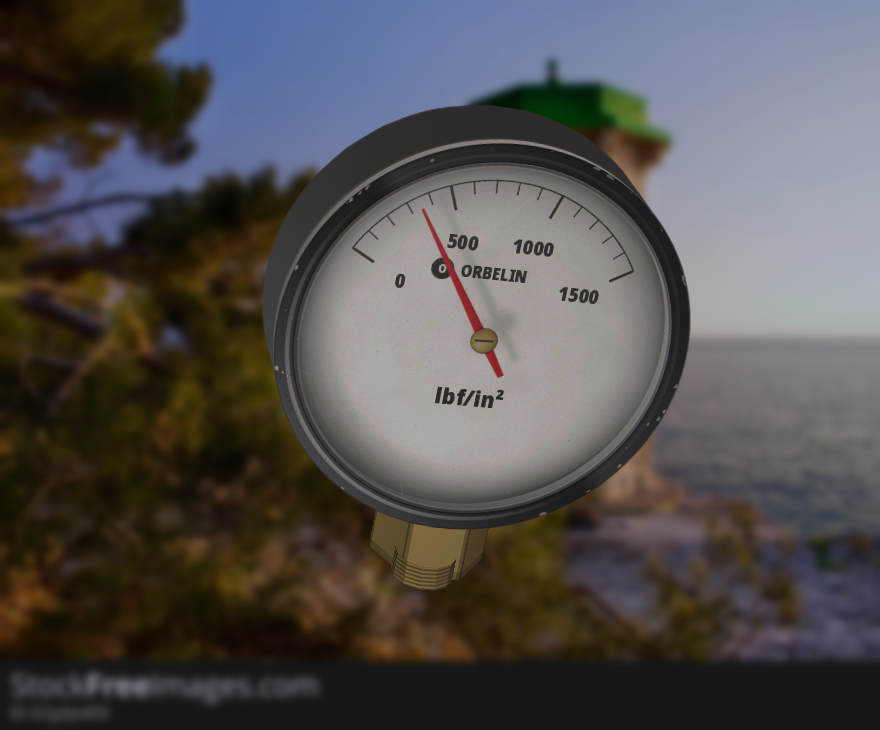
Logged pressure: {"value": 350, "unit": "psi"}
